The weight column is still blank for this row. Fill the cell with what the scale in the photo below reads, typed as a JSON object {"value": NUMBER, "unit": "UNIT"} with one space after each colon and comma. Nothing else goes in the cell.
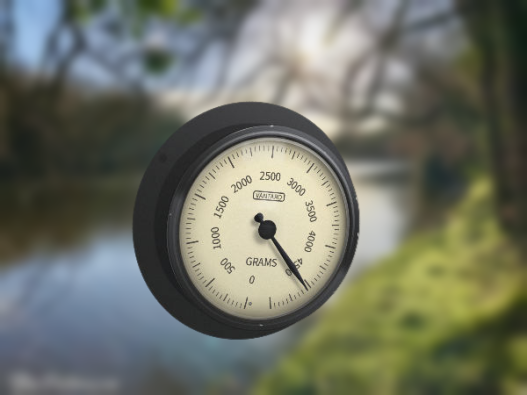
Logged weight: {"value": 4550, "unit": "g"}
